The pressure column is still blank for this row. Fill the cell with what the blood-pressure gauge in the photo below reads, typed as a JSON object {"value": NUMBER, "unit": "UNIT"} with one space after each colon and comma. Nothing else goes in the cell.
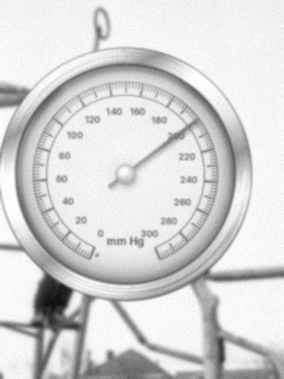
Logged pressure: {"value": 200, "unit": "mmHg"}
